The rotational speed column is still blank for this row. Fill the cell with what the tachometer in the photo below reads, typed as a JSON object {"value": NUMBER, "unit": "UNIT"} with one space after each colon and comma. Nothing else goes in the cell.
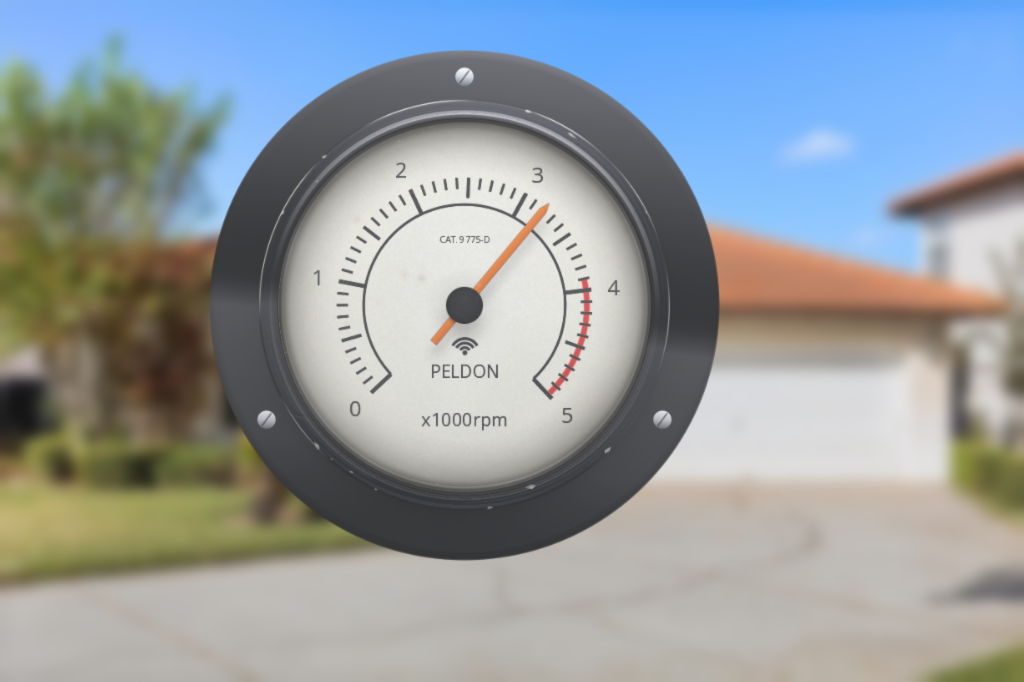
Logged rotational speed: {"value": 3200, "unit": "rpm"}
